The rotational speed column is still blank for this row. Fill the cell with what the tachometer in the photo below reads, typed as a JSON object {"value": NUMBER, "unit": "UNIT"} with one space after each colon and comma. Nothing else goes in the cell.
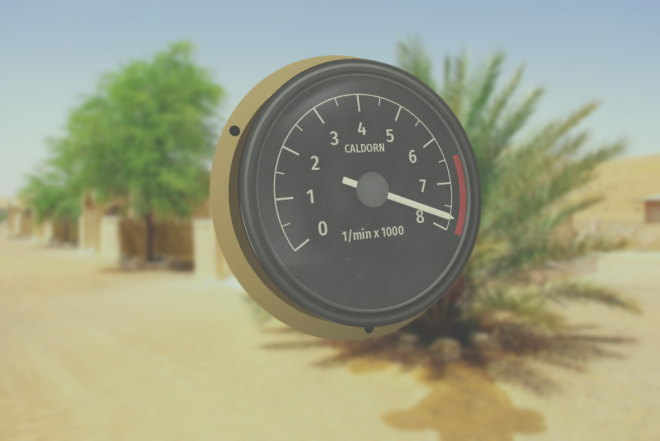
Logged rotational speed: {"value": 7750, "unit": "rpm"}
